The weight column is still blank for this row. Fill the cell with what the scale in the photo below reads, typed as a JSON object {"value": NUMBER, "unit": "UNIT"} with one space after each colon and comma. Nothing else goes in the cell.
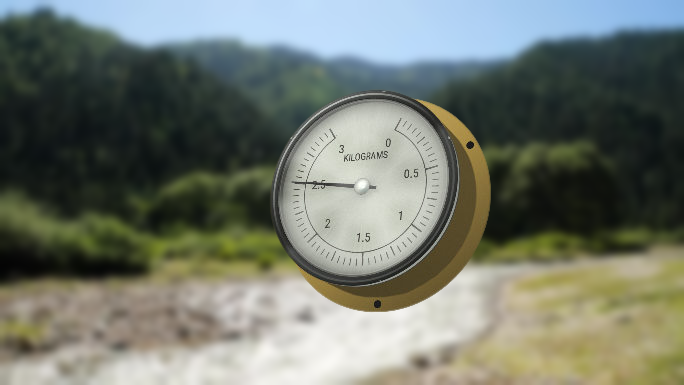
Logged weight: {"value": 2.5, "unit": "kg"}
